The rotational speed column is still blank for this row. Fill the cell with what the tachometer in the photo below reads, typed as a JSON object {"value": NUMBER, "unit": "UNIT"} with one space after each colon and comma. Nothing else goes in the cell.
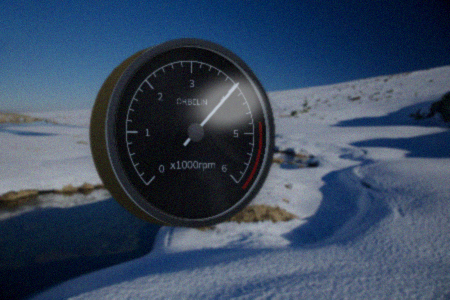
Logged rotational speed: {"value": 4000, "unit": "rpm"}
